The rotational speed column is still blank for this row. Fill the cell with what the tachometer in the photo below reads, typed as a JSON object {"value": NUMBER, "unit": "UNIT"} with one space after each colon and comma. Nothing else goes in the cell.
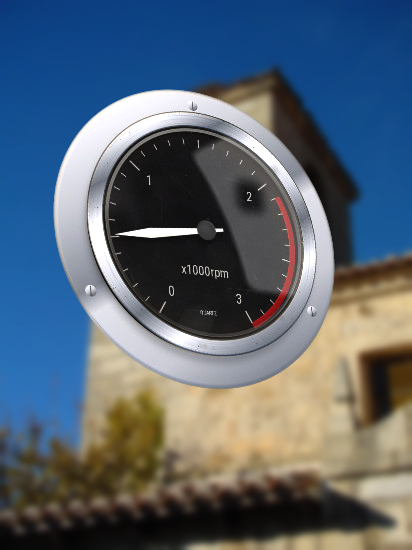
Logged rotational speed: {"value": 500, "unit": "rpm"}
